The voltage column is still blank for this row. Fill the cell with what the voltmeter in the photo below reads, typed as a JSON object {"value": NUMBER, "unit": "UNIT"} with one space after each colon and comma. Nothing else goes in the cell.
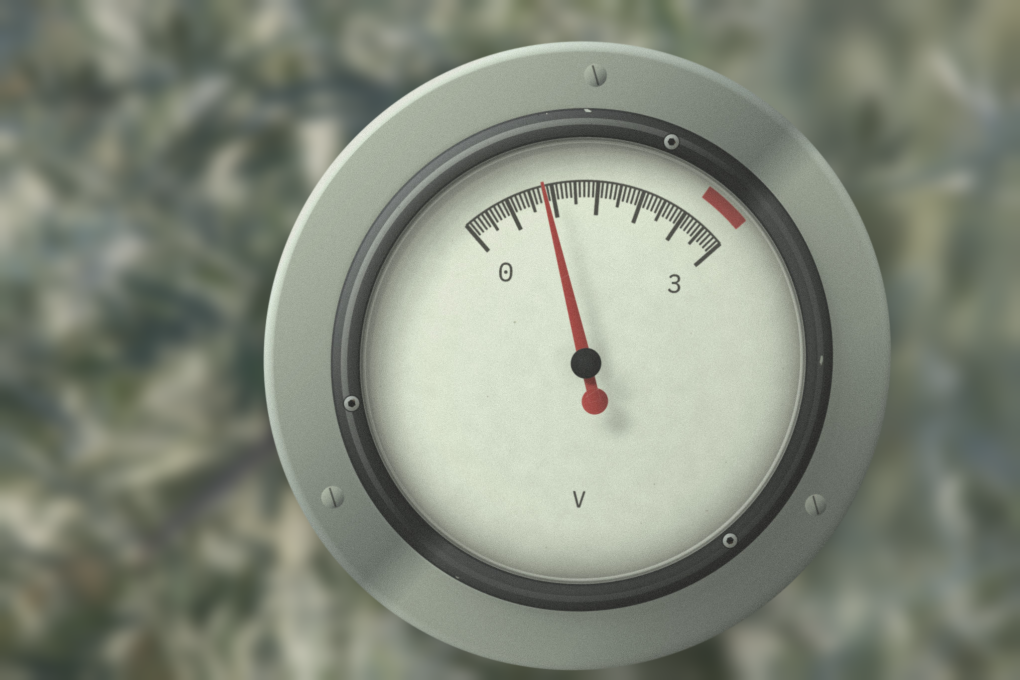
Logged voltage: {"value": 0.9, "unit": "V"}
